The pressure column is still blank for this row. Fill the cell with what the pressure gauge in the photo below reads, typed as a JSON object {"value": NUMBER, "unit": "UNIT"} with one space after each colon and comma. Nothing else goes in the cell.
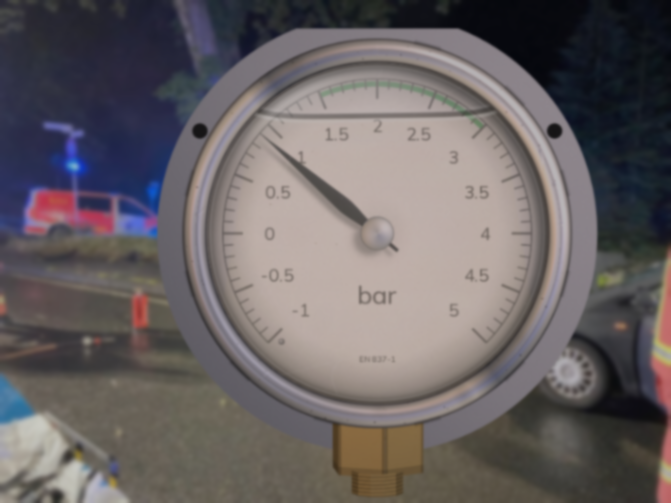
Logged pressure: {"value": 0.9, "unit": "bar"}
